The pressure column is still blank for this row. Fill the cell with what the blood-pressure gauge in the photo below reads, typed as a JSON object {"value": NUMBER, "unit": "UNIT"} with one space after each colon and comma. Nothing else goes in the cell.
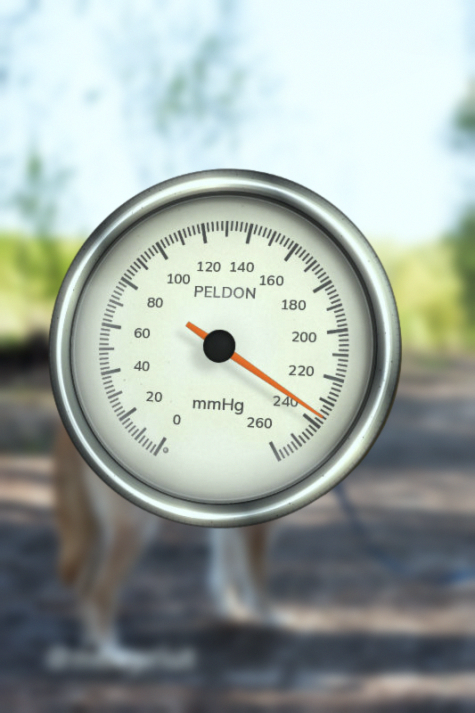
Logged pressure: {"value": 236, "unit": "mmHg"}
